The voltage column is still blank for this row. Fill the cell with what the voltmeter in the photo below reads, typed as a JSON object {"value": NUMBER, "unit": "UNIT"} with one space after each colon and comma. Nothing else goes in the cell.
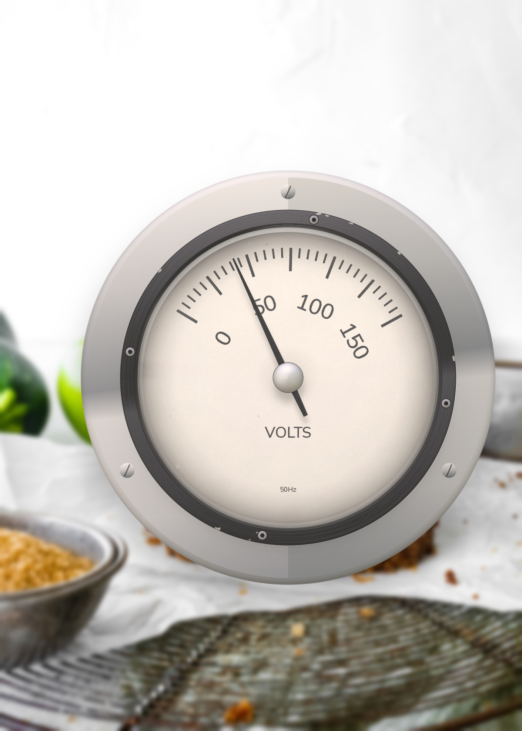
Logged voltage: {"value": 42.5, "unit": "V"}
